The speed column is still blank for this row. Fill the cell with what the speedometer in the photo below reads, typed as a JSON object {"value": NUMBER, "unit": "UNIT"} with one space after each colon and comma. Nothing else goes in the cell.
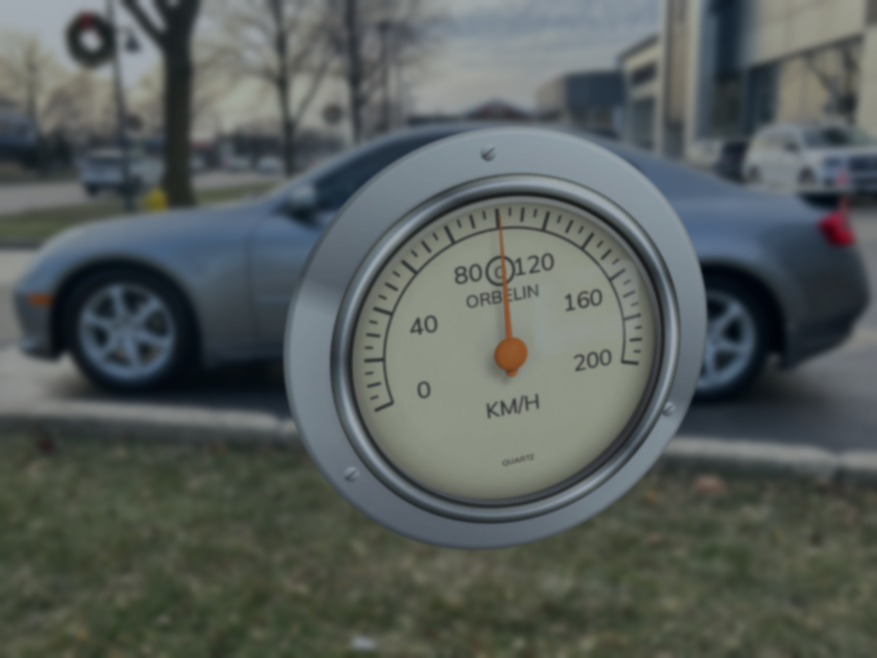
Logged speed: {"value": 100, "unit": "km/h"}
